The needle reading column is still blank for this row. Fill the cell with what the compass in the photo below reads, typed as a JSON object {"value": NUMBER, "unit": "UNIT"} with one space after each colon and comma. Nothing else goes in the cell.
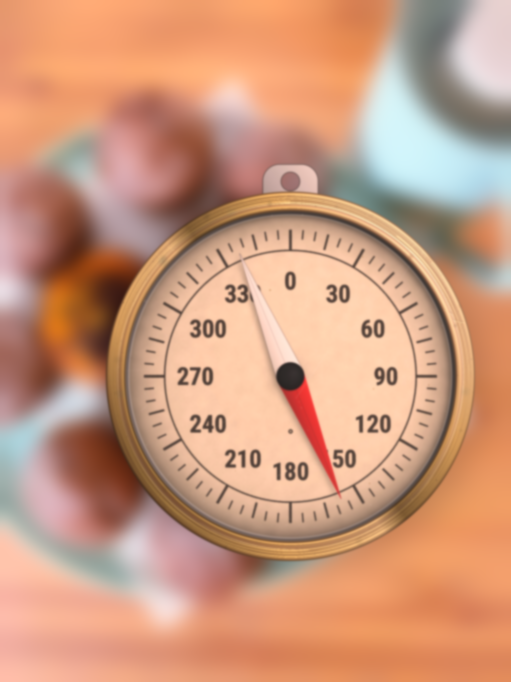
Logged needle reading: {"value": 157.5, "unit": "°"}
